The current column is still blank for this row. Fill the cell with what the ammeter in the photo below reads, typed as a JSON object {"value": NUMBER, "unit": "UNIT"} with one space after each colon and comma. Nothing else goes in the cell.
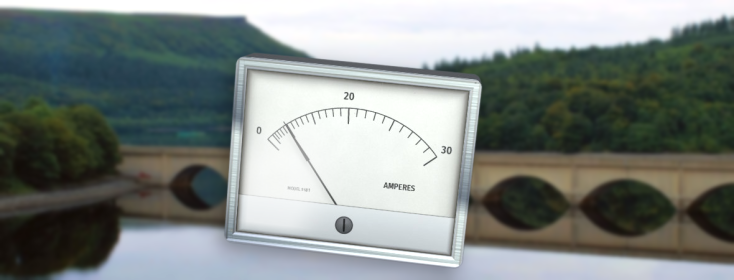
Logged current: {"value": 10, "unit": "A"}
